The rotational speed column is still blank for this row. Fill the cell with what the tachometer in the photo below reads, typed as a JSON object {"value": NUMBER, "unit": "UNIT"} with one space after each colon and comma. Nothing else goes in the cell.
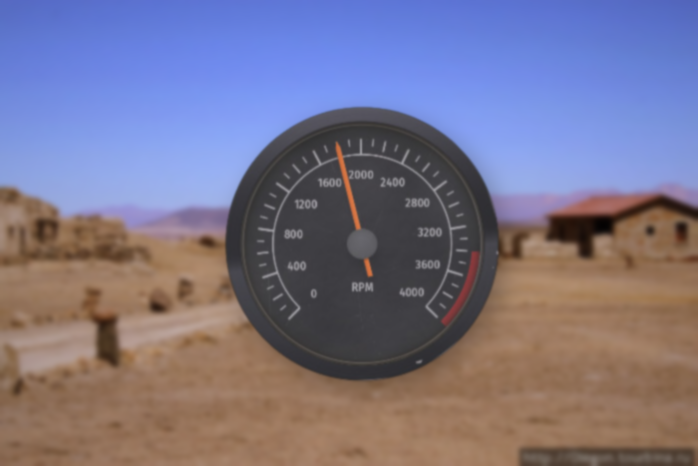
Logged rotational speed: {"value": 1800, "unit": "rpm"}
